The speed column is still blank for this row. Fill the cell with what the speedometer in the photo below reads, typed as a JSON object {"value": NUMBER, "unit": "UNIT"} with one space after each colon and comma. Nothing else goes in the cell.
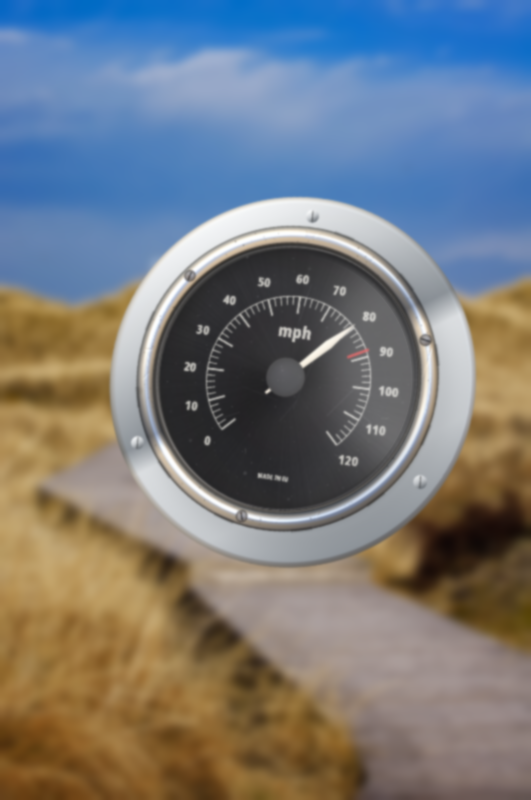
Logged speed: {"value": 80, "unit": "mph"}
